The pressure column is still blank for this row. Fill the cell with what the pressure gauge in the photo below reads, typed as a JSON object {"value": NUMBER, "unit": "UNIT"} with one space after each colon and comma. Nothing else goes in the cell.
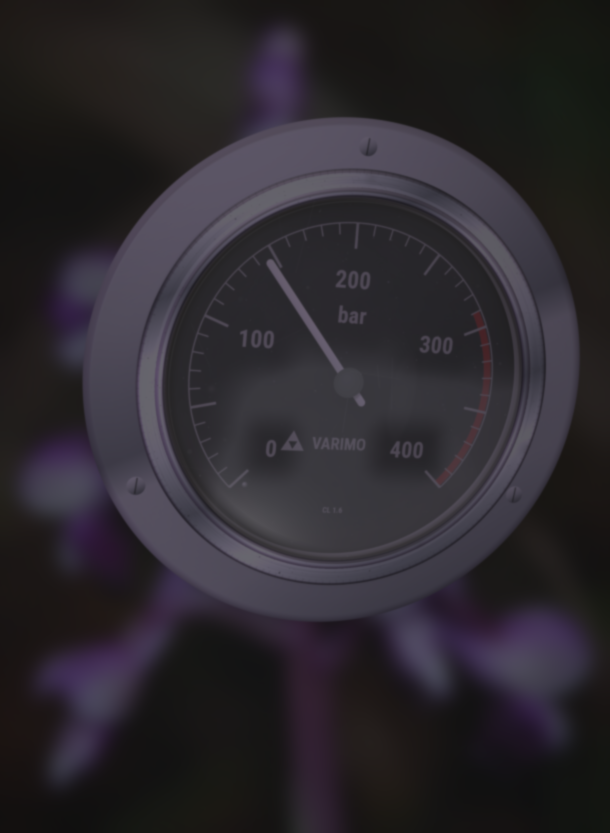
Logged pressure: {"value": 145, "unit": "bar"}
